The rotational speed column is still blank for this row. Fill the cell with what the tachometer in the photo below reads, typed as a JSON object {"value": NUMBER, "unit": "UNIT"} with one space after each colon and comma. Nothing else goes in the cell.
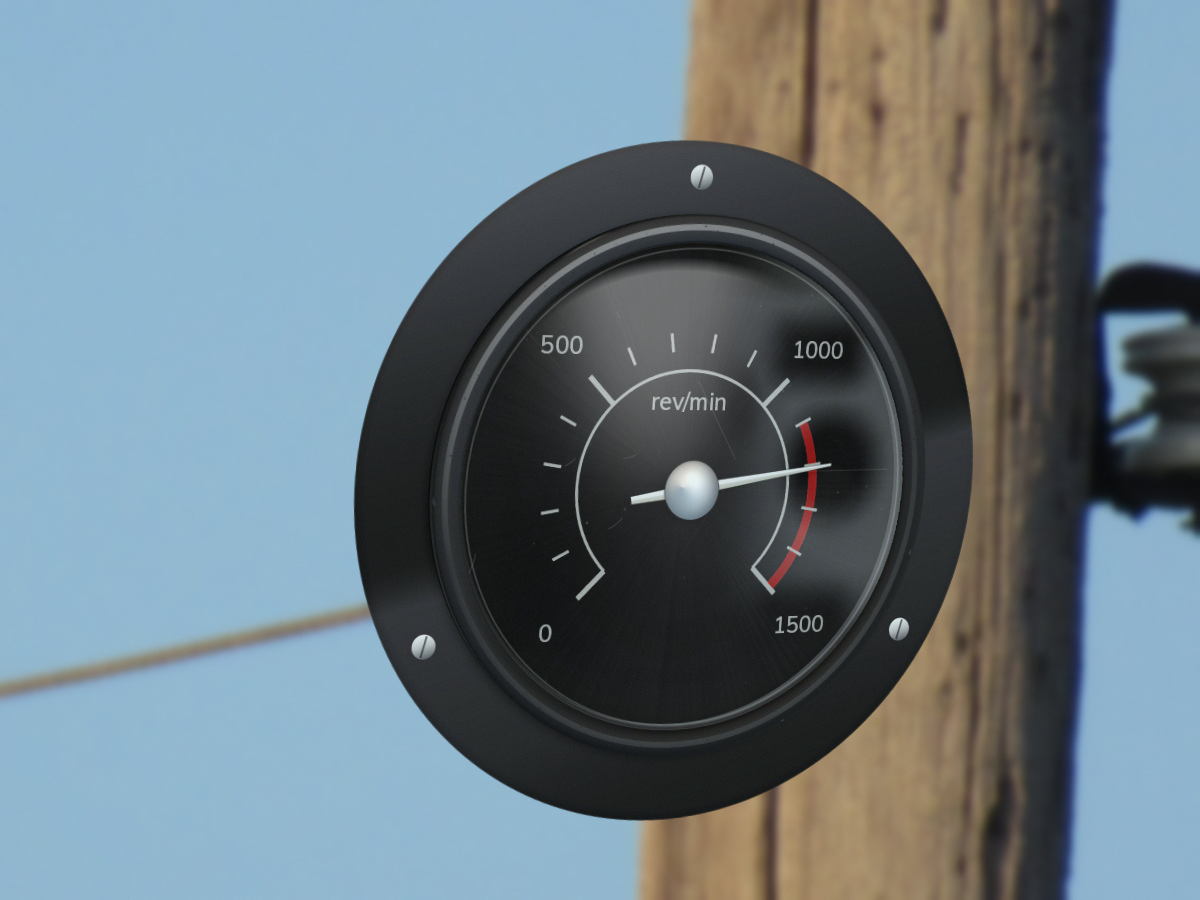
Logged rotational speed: {"value": 1200, "unit": "rpm"}
